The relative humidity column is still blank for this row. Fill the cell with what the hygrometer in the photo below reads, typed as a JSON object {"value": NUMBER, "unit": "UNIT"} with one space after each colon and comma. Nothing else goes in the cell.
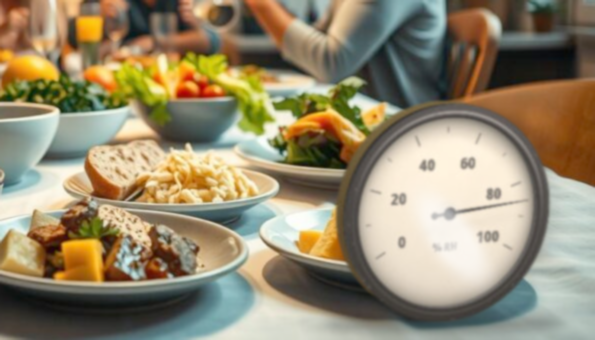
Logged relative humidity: {"value": 85, "unit": "%"}
